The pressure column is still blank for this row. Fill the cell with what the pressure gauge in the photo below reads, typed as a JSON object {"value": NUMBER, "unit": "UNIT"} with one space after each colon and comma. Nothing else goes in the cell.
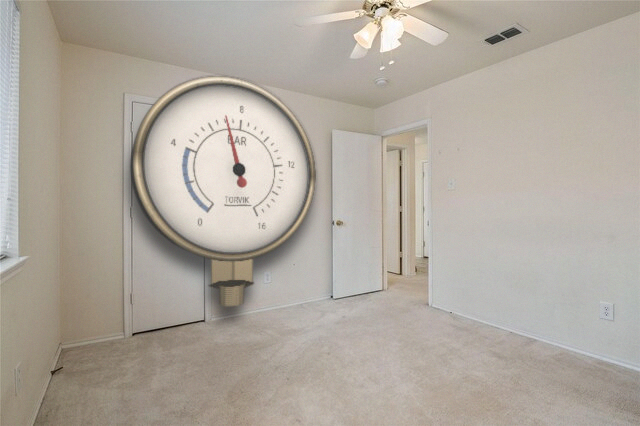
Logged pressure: {"value": 7, "unit": "bar"}
